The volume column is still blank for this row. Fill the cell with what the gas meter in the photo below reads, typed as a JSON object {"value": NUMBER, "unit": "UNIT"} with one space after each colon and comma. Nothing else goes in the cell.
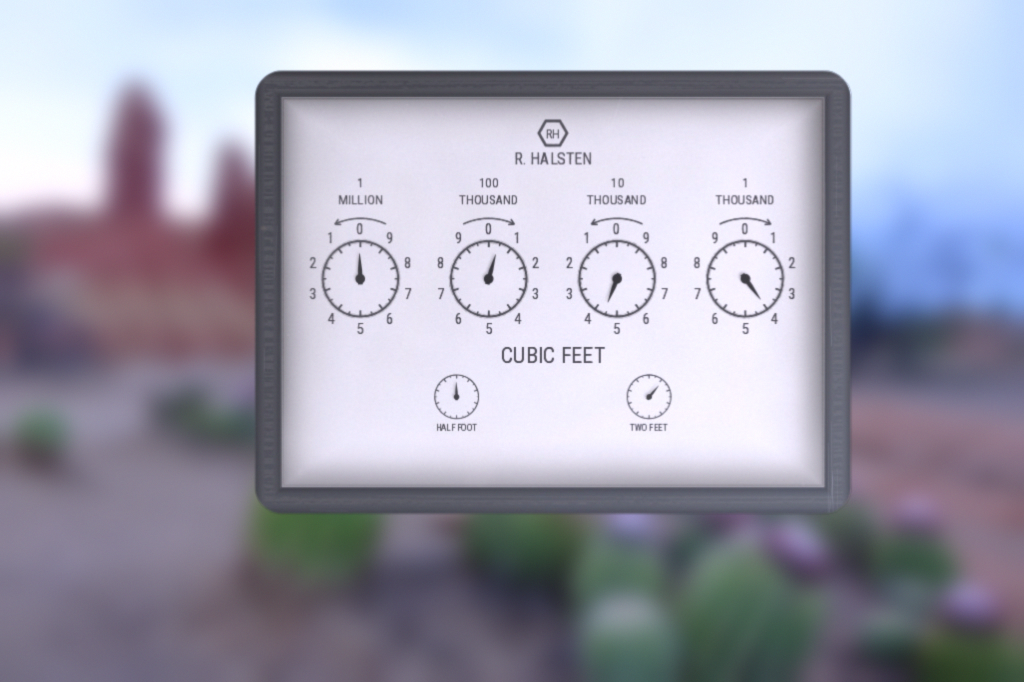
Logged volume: {"value": 4400, "unit": "ft³"}
